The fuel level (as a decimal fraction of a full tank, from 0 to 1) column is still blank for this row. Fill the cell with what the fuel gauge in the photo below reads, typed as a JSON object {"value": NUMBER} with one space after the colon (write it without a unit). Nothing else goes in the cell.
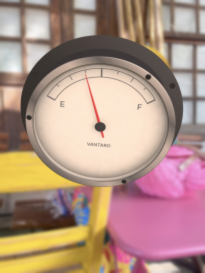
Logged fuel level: {"value": 0.375}
